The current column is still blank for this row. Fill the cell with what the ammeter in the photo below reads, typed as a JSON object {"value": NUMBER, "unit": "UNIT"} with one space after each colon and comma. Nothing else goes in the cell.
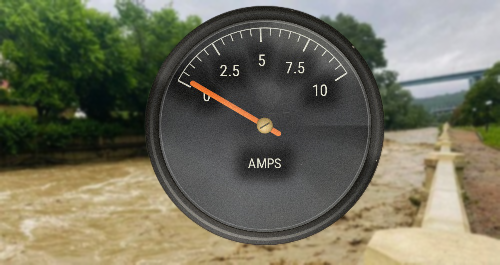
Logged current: {"value": 0.25, "unit": "A"}
